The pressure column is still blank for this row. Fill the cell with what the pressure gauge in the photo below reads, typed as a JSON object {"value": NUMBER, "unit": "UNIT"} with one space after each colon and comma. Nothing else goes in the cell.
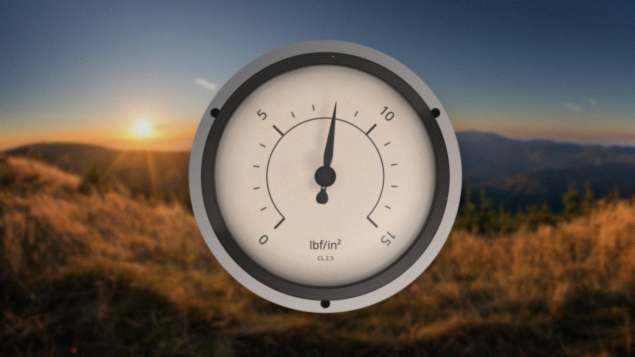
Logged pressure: {"value": 8, "unit": "psi"}
